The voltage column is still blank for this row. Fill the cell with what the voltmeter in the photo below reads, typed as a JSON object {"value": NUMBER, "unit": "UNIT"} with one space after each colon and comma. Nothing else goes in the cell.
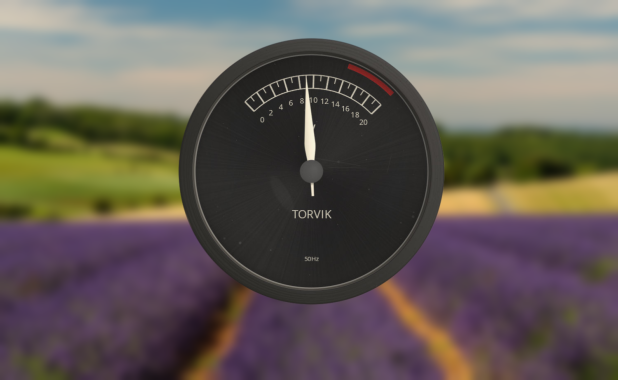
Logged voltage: {"value": 9, "unit": "V"}
